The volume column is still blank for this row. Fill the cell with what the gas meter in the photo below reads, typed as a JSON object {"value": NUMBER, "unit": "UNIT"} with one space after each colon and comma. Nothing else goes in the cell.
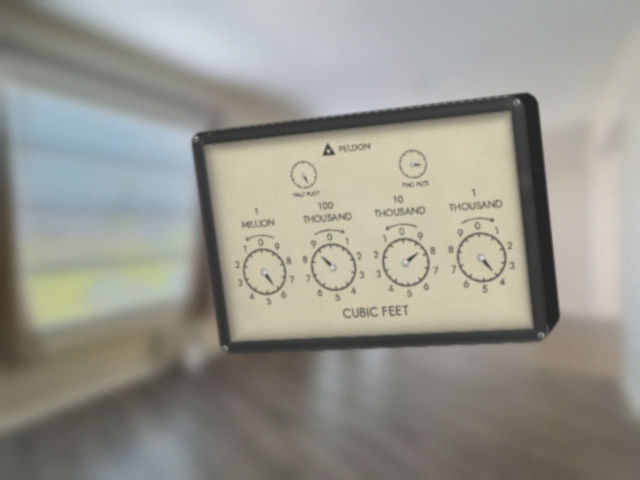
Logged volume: {"value": 588400, "unit": "ft³"}
